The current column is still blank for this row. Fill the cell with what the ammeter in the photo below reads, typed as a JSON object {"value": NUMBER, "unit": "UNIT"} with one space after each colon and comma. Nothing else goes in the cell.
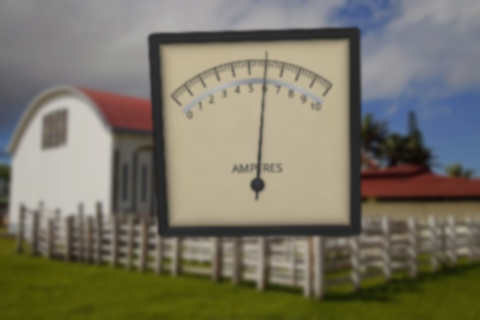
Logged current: {"value": 6, "unit": "A"}
